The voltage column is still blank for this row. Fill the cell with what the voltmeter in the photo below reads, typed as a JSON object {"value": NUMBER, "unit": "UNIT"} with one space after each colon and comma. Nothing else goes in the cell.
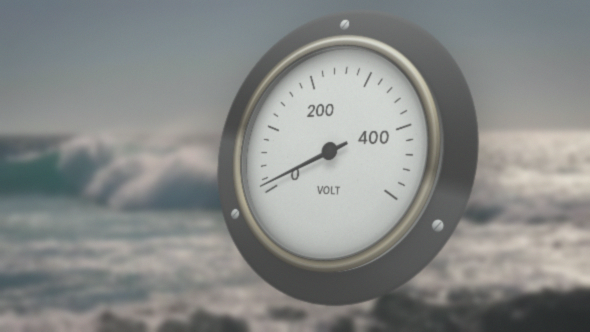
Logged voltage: {"value": 10, "unit": "V"}
